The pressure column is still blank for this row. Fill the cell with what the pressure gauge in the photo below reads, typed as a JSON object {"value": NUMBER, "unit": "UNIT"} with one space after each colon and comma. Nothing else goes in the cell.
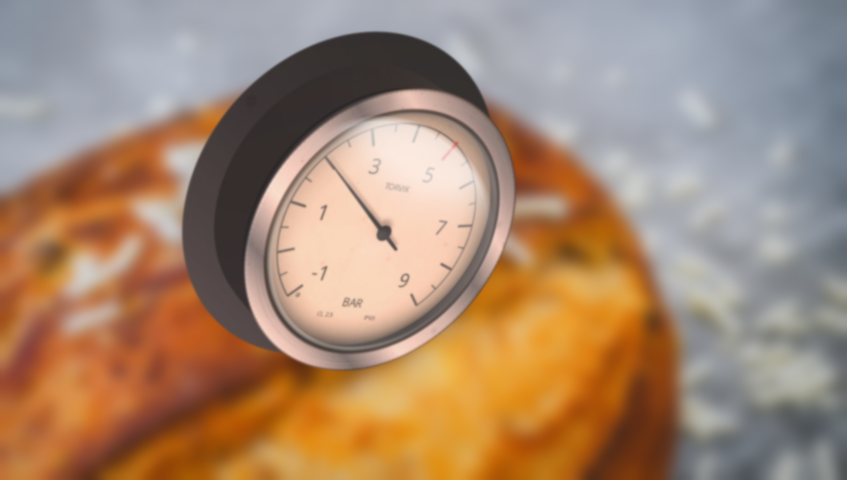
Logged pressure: {"value": 2, "unit": "bar"}
